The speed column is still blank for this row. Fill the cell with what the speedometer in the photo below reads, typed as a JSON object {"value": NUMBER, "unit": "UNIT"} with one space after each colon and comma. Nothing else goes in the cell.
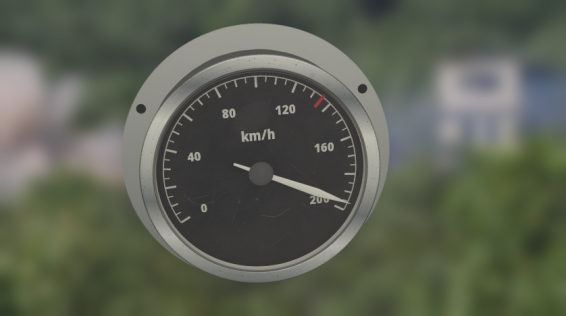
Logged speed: {"value": 195, "unit": "km/h"}
